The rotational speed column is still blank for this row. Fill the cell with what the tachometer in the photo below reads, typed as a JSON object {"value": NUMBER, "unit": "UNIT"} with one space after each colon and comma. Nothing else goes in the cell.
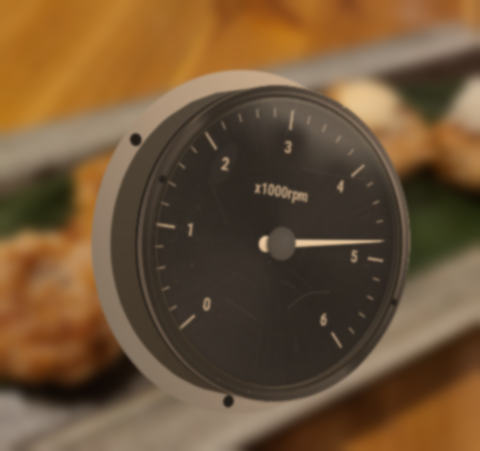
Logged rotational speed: {"value": 4800, "unit": "rpm"}
